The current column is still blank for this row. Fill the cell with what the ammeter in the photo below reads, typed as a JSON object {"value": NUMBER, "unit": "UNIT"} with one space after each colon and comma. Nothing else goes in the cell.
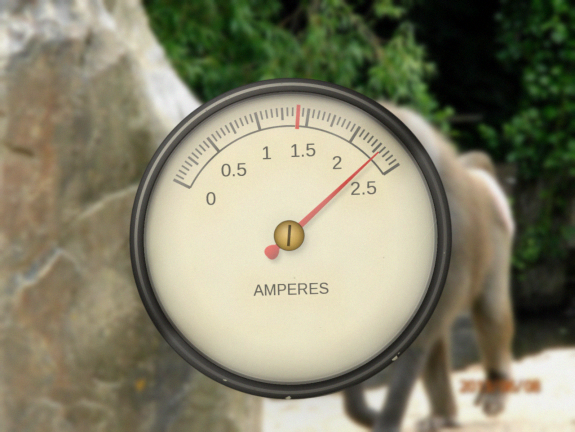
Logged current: {"value": 2.3, "unit": "A"}
